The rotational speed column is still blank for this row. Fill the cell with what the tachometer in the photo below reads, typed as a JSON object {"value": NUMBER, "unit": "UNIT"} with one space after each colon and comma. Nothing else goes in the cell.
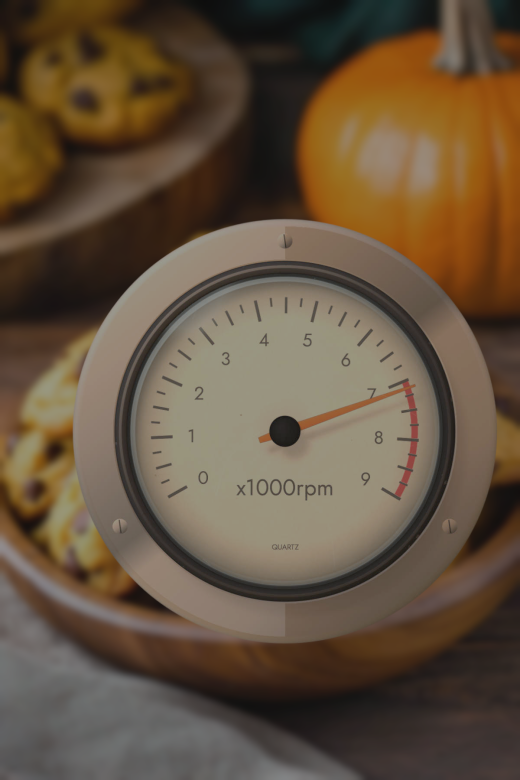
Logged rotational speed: {"value": 7125, "unit": "rpm"}
